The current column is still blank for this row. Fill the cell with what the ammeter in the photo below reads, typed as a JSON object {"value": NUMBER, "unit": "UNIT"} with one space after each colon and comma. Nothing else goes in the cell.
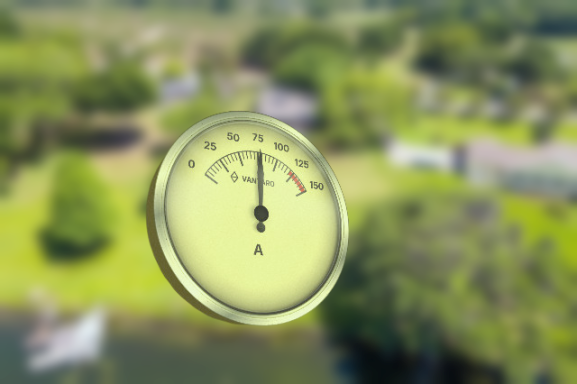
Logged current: {"value": 75, "unit": "A"}
